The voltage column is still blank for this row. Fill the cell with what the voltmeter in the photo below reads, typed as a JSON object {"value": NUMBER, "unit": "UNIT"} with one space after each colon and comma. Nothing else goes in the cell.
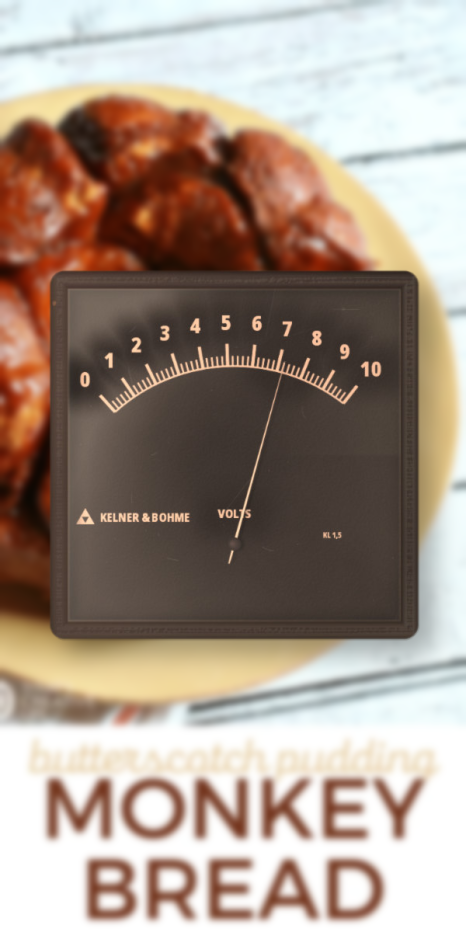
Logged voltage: {"value": 7.2, "unit": "V"}
